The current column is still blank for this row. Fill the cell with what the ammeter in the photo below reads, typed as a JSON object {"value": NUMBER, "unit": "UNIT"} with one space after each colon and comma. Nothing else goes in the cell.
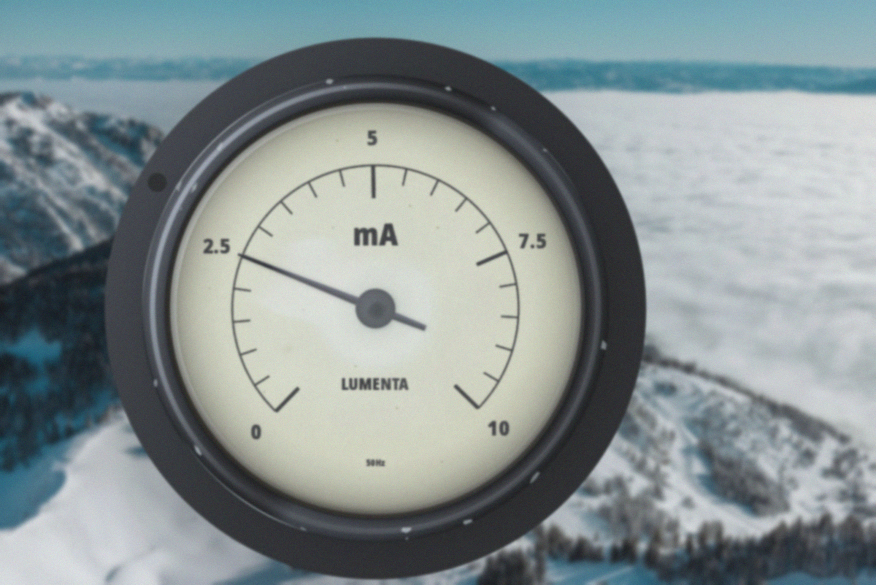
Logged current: {"value": 2.5, "unit": "mA"}
